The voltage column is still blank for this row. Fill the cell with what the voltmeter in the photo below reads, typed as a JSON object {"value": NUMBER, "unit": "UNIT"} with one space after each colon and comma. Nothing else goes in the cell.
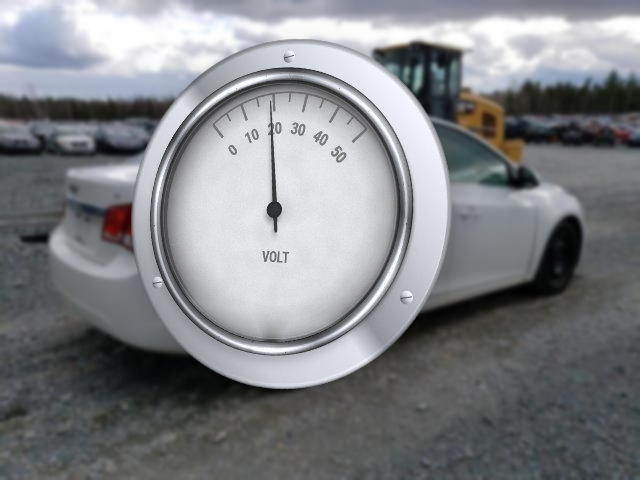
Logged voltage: {"value": 20, "unit": "V"}
